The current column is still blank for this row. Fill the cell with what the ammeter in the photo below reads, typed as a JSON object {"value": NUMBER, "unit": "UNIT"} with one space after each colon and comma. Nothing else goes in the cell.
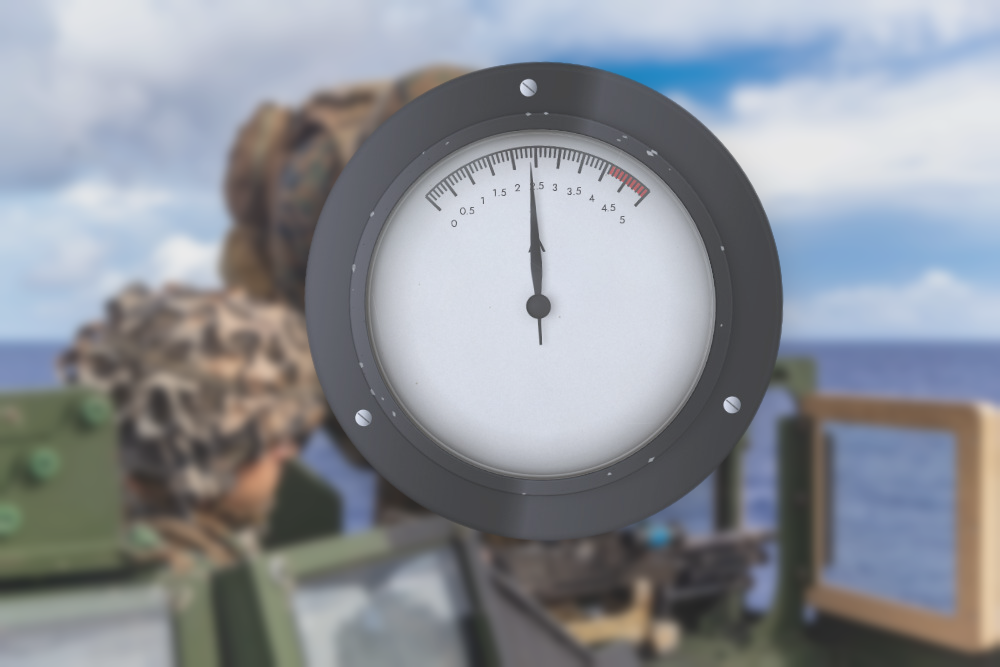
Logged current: {"value": 2.4, "unit": "A"}
